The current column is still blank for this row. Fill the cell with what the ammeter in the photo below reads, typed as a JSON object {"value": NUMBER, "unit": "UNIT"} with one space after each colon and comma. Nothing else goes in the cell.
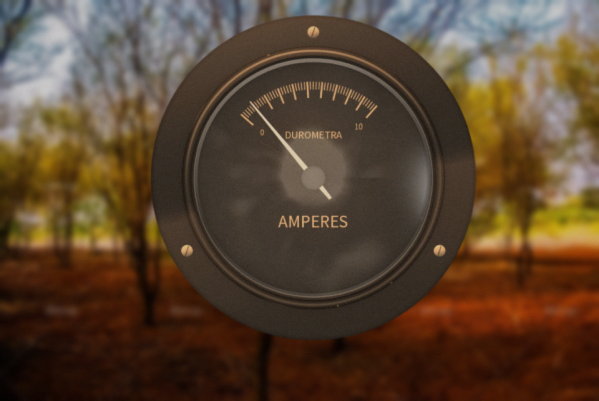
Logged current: {"value": 1, "unit": "A"}
